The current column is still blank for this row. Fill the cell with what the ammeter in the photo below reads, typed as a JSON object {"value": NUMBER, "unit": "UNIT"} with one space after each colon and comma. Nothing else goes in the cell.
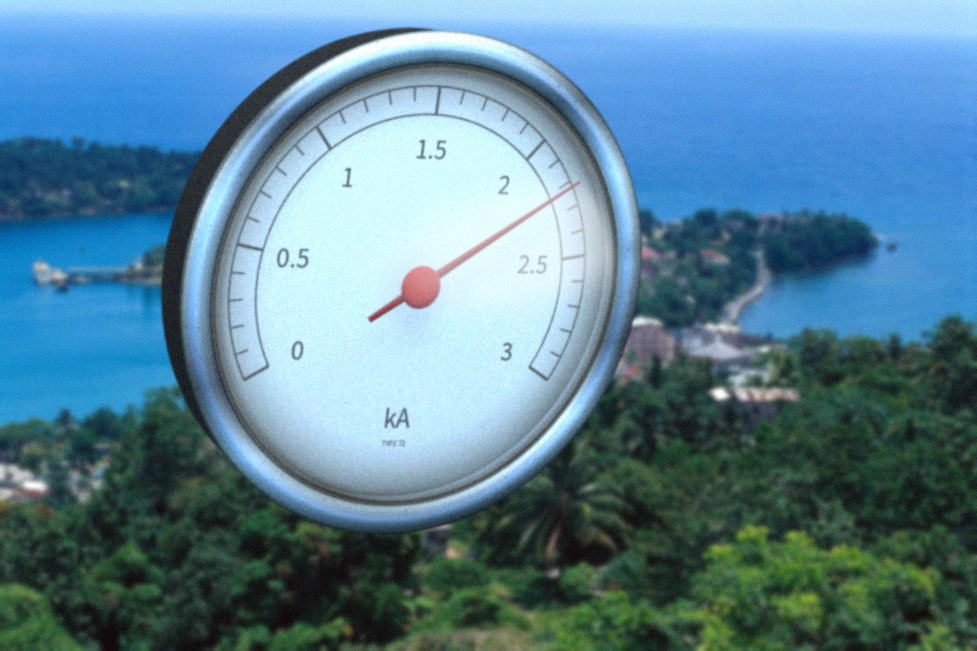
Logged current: {"value": 2.2, "unit": "kA"}
